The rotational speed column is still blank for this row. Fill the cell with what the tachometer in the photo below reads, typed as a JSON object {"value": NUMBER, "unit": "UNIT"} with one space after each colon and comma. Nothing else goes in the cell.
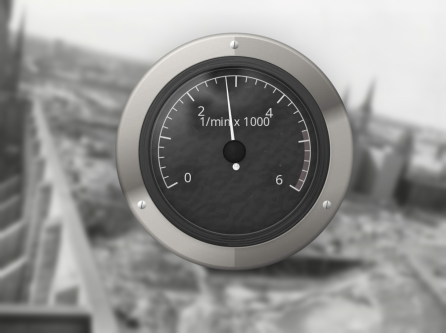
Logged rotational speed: {"value": 2800, "unit": "rpm"}
